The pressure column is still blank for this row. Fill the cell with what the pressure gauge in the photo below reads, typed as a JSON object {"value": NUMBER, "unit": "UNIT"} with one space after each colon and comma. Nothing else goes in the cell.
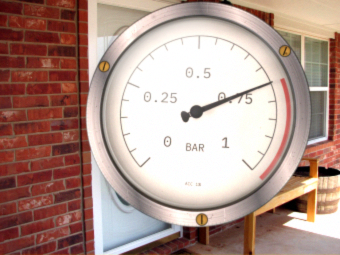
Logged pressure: {"value": 0.75, "unit": "bar"}
